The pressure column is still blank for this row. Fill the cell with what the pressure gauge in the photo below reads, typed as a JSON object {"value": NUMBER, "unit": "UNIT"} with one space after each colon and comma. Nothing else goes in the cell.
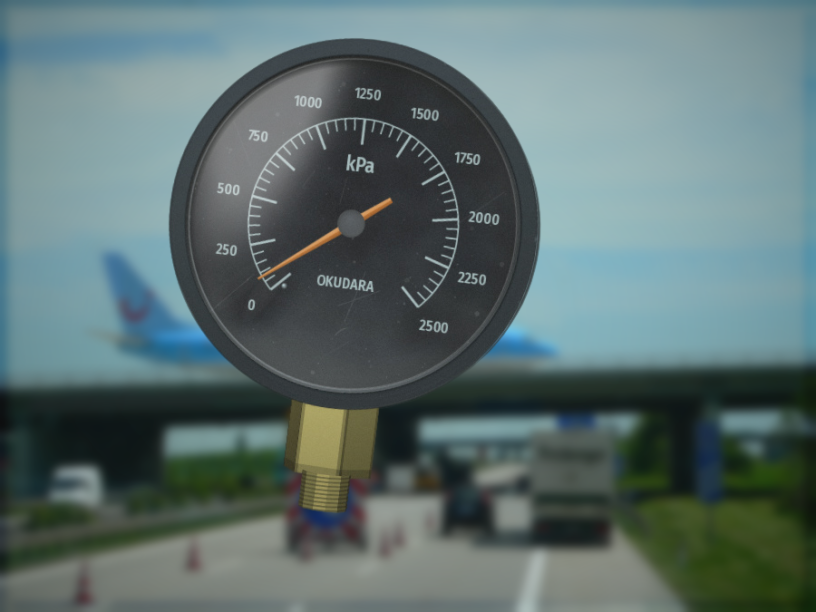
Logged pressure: {"value": 75, "unit": "kPa"}
